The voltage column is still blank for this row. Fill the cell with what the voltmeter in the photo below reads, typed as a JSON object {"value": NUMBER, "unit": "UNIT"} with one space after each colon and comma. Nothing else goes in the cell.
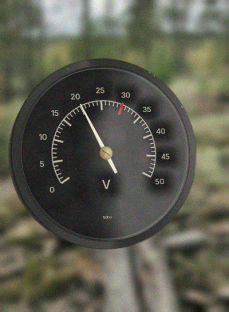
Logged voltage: {"value": 20, "unit": "V"}
